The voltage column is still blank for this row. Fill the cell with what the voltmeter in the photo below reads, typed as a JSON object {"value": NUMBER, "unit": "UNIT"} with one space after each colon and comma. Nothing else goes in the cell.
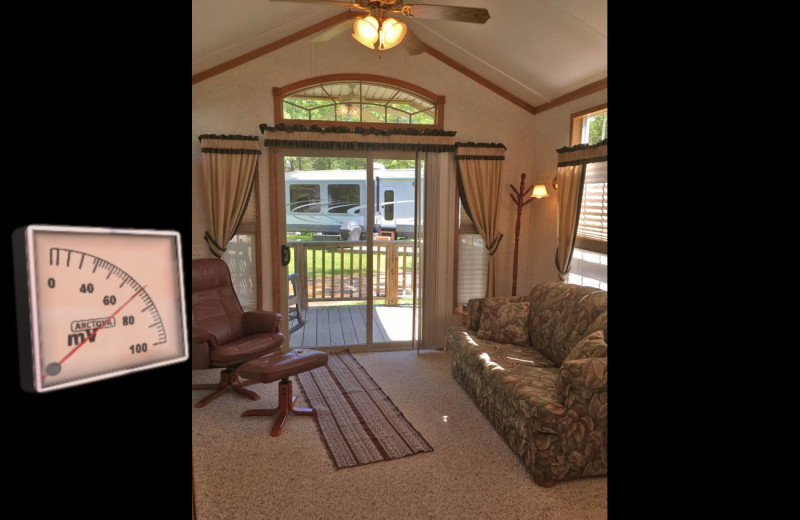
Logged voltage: {"value": 70, "unit": "mV"}
